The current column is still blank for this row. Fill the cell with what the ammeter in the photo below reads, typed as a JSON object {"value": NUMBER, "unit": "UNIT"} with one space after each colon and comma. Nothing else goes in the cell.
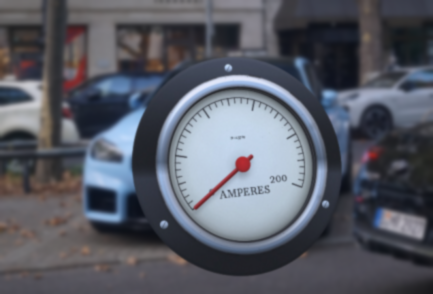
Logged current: {"value": 0, "unit": "A"}
